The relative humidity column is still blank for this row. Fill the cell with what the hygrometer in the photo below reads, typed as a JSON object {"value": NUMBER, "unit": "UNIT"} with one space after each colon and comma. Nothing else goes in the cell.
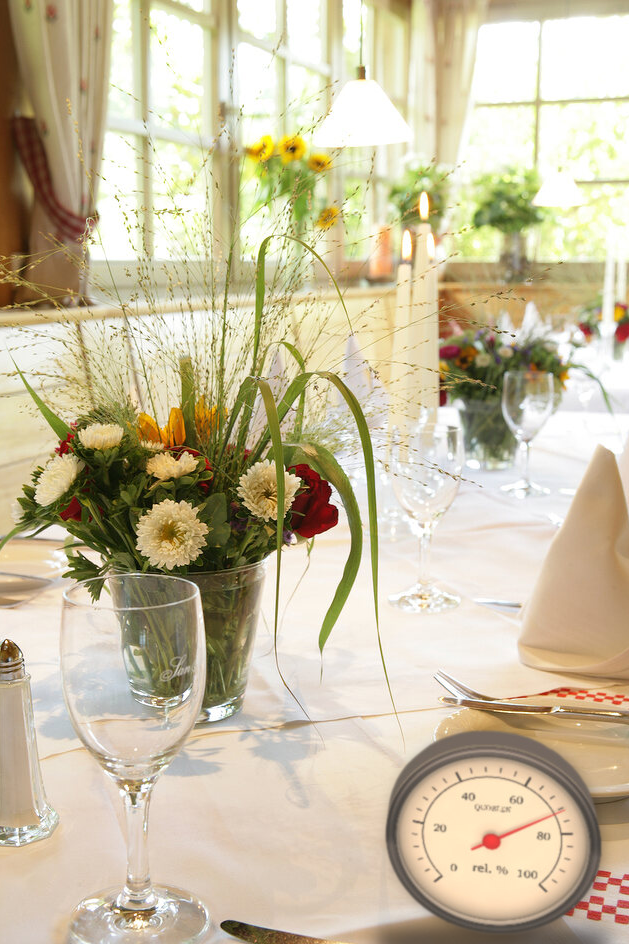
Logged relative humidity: {"value": 72, "unit": "%"}
